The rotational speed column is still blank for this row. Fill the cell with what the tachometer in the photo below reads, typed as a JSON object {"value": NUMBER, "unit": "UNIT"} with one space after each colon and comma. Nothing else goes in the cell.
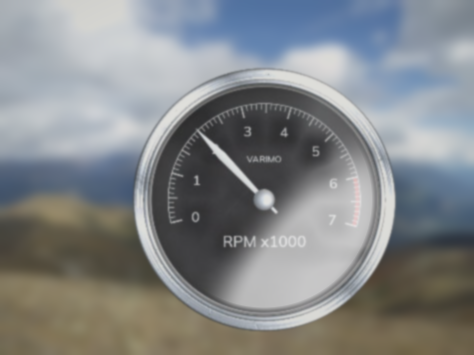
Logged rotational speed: {"value": 2000, "unit": "rpm"}
